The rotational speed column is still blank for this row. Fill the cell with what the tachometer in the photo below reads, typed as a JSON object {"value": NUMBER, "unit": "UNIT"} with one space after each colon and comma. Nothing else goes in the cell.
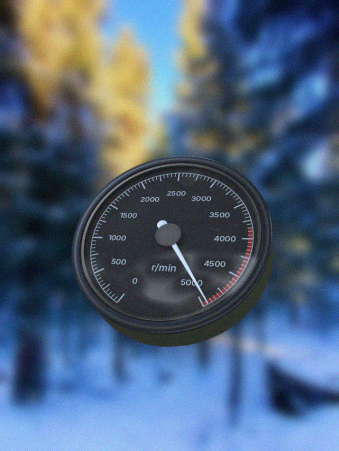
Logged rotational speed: {"value": 4950, "unit": "rpm"}
